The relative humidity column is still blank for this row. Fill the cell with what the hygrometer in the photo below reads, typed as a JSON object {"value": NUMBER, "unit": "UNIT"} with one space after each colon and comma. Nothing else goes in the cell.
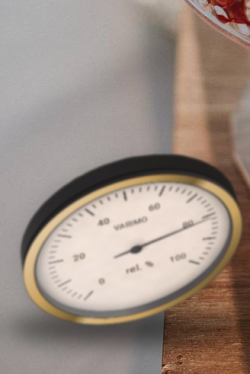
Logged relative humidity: {"value": 80, "unit": "%"}
